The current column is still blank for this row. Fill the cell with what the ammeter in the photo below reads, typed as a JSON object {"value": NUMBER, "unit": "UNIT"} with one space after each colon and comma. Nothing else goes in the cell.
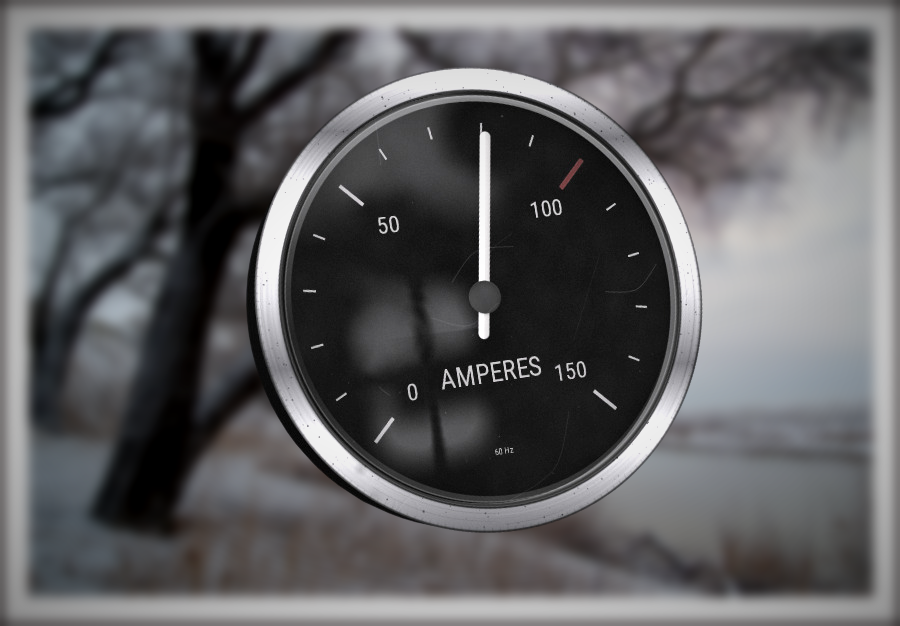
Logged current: {"value": 80, "unit": "A"}
